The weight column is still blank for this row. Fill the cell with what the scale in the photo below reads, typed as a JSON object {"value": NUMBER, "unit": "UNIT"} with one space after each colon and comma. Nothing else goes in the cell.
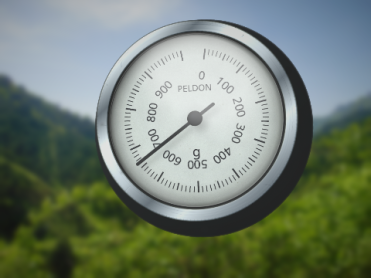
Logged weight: {"value": 660, "unit": "g"}
